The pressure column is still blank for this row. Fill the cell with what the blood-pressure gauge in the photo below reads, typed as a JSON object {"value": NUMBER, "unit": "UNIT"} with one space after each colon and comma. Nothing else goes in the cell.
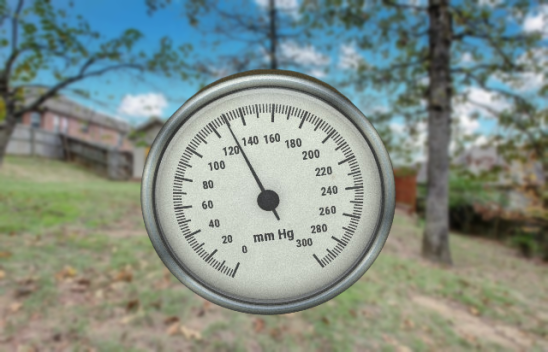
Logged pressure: {"value": 130, "unit": "mmHg"}
